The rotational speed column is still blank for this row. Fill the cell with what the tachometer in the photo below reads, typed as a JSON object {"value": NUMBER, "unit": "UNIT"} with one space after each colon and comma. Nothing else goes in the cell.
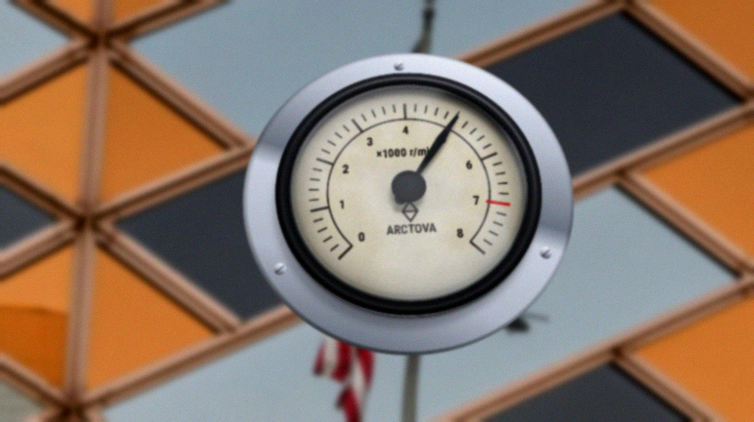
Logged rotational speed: {"value": 5000, "unit": "rpm"}
